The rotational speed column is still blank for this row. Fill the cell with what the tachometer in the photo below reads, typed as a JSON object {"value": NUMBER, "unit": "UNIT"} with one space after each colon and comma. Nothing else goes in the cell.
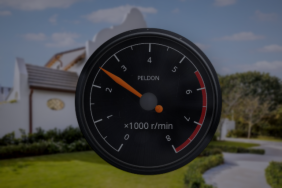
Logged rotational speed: {"value": 2500, "unit": "rpm"}
